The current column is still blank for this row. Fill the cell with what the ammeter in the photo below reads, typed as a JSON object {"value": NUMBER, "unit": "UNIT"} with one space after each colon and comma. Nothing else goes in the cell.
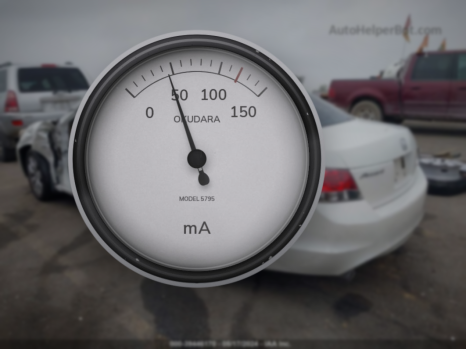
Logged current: {"value": 45, "unit": "mA"}
